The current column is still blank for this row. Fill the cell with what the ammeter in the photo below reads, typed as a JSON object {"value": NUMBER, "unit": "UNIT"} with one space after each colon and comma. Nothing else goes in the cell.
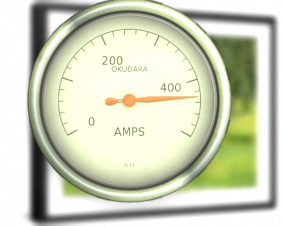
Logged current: {"value": 430, "unit": "A"}
